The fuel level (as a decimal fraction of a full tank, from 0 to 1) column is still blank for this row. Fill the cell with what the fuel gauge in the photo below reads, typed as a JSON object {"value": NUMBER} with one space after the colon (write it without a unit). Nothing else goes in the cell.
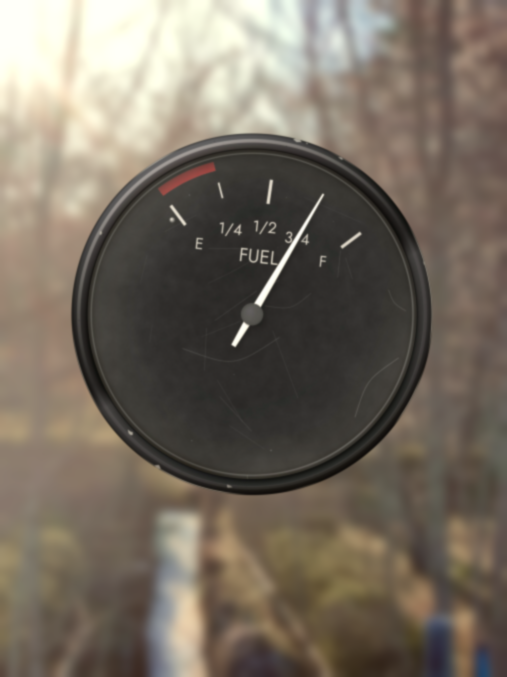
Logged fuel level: {"value": 0.75}
